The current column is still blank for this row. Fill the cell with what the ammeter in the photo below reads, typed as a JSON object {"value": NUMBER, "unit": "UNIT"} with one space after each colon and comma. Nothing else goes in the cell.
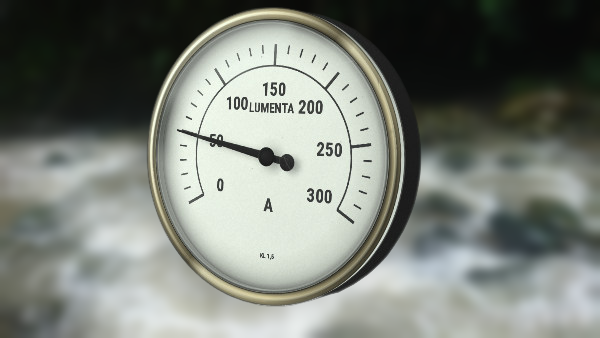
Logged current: {"value": 50, "unit": "A"}
